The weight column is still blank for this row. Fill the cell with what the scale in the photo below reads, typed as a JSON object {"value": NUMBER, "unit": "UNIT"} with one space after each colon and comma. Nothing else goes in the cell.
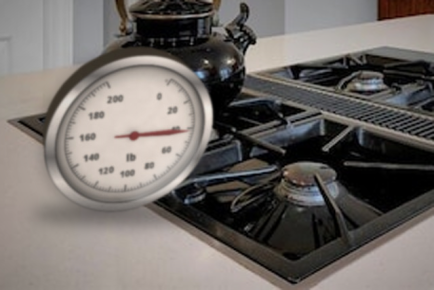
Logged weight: {"value": 40, "unit": "lb"}
